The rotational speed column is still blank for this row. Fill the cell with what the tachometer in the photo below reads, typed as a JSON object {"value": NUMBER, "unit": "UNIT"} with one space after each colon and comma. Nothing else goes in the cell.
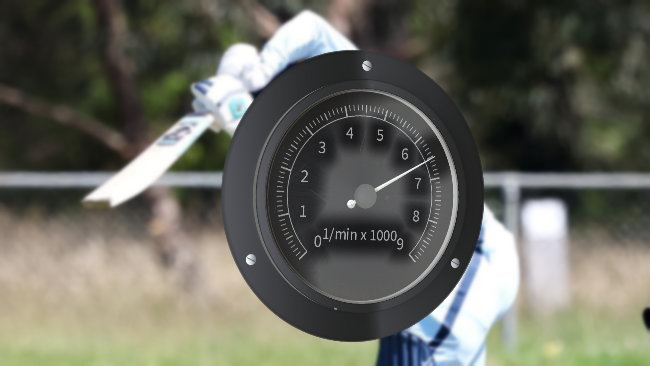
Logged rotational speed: {"value": 6500, "unit": "rpm"}
